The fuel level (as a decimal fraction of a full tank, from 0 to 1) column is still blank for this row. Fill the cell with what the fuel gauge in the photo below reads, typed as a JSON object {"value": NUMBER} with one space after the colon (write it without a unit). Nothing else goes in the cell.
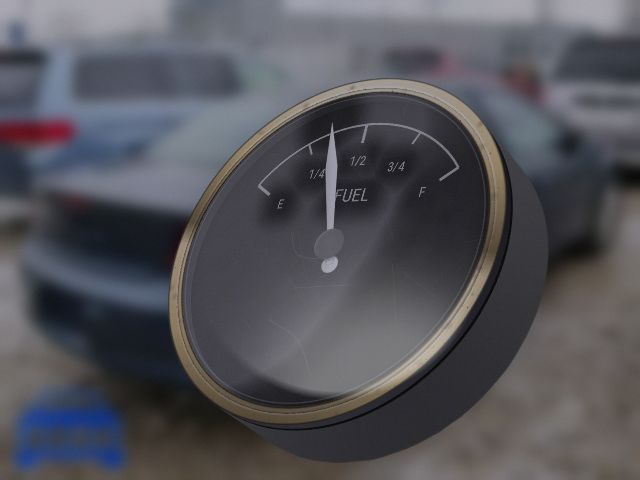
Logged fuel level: {"value": 0.375}
